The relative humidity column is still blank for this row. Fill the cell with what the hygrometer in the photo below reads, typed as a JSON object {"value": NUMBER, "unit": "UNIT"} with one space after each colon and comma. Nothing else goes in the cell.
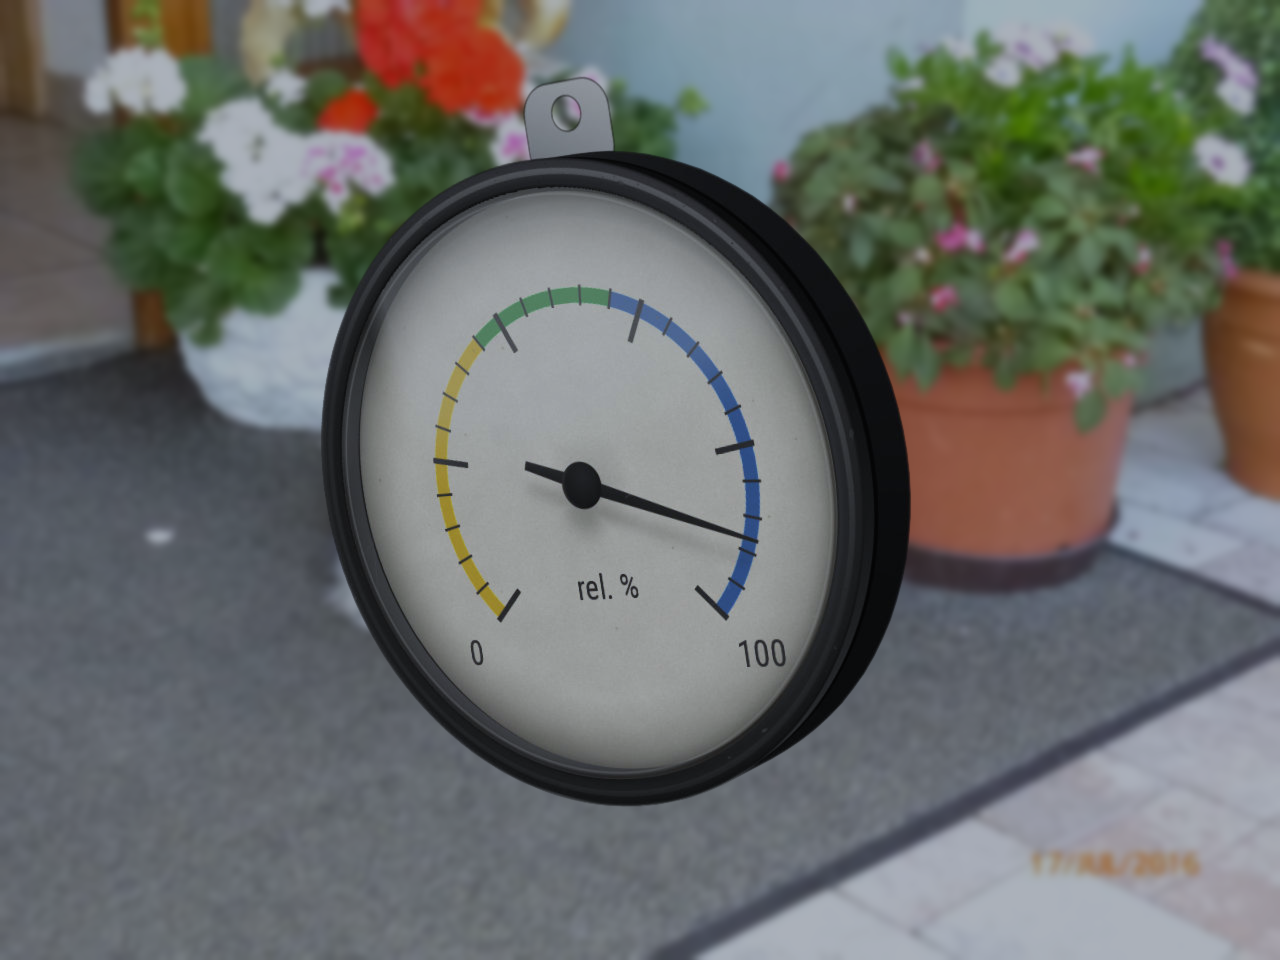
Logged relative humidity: {"value": 90, "unit": "%"}
